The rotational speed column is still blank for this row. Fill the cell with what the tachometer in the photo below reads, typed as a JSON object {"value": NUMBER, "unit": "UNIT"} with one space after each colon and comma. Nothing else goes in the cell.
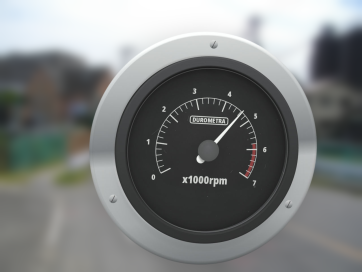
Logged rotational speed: {"value": 4600, "unit": "rpm"}
